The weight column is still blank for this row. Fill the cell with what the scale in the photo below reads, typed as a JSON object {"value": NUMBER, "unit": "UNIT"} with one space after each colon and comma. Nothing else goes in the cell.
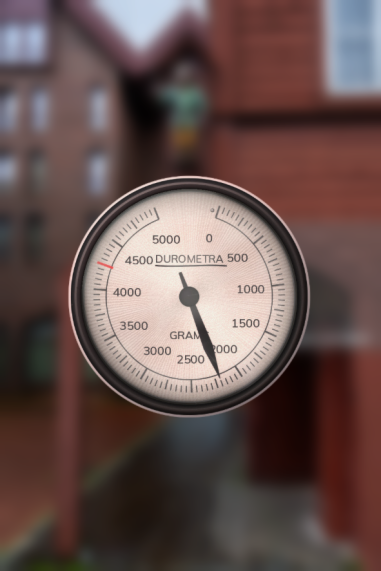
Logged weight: {"value": 2200, "unit": "g"}
